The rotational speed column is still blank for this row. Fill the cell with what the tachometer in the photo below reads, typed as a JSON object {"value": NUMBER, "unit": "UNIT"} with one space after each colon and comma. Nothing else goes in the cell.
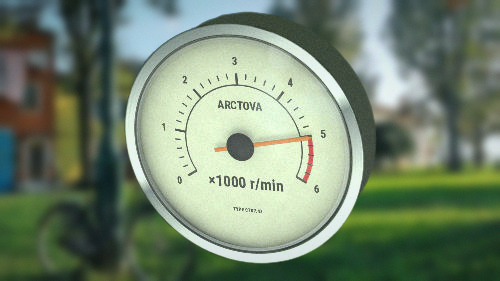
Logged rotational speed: {"value": 5000, "unit": "rpm"}
